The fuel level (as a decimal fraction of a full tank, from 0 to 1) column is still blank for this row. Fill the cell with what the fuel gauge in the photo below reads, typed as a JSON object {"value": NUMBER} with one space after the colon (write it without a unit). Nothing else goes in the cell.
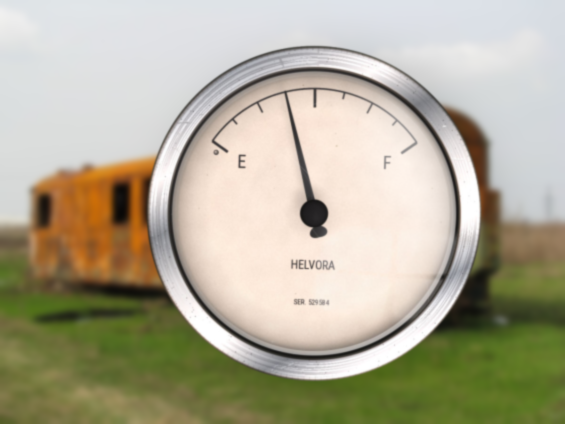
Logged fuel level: {"value": 0.375}
